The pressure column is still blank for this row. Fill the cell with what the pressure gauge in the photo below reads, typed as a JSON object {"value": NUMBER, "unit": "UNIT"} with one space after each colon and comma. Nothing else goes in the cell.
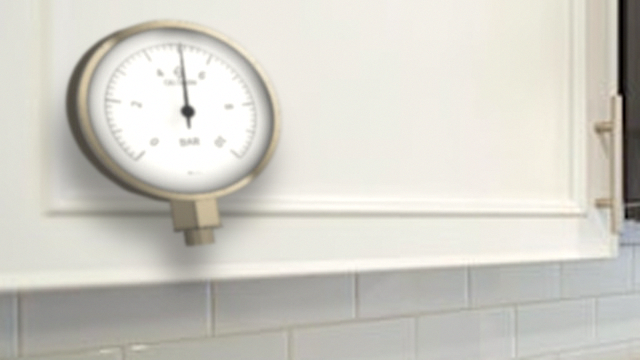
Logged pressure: {"value": 5, "unit": "bar"}
